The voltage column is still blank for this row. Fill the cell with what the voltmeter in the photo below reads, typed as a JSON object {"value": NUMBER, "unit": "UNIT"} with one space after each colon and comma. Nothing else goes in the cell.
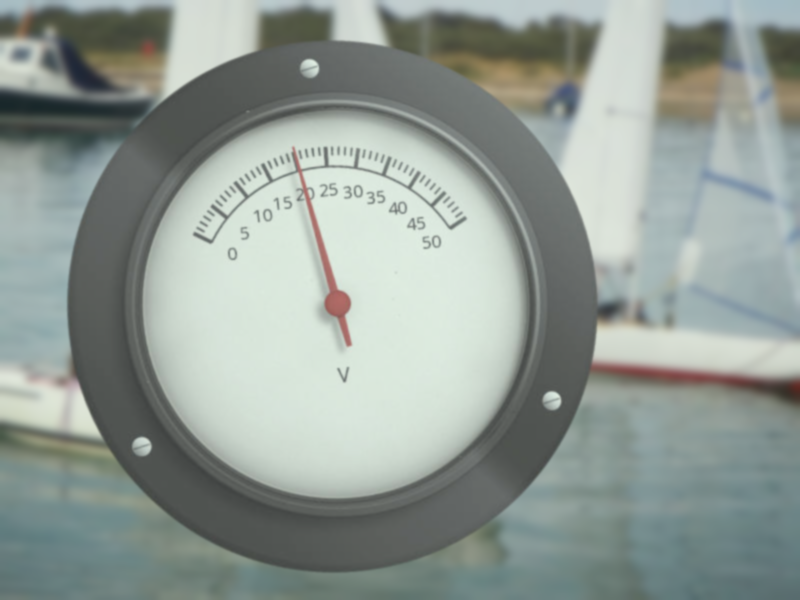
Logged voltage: {"value": 20, "unit": "V"}
